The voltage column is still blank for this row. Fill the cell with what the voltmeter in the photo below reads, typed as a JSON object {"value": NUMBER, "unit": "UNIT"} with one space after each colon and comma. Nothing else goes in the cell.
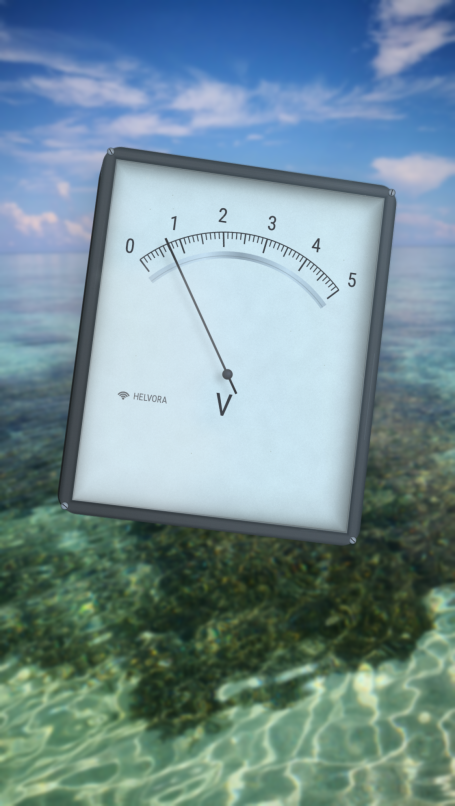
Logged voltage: {"value": 0.7, "unit": "V"}
